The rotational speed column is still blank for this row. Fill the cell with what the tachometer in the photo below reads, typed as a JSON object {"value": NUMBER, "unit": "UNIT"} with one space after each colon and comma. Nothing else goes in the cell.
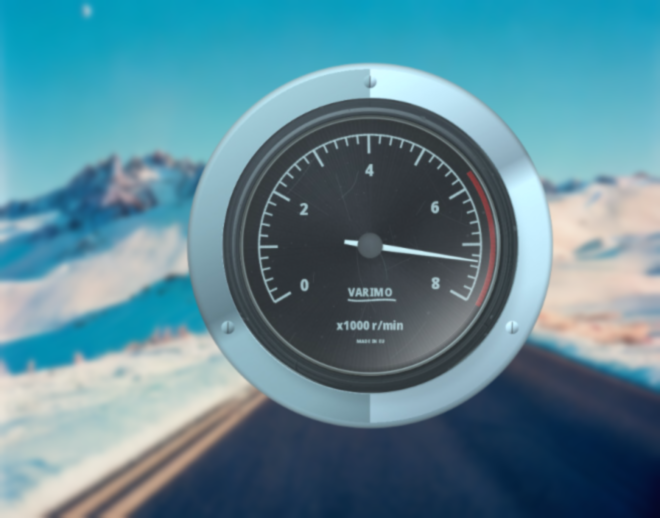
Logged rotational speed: {"value": 7300, "unit": "rpm"}
